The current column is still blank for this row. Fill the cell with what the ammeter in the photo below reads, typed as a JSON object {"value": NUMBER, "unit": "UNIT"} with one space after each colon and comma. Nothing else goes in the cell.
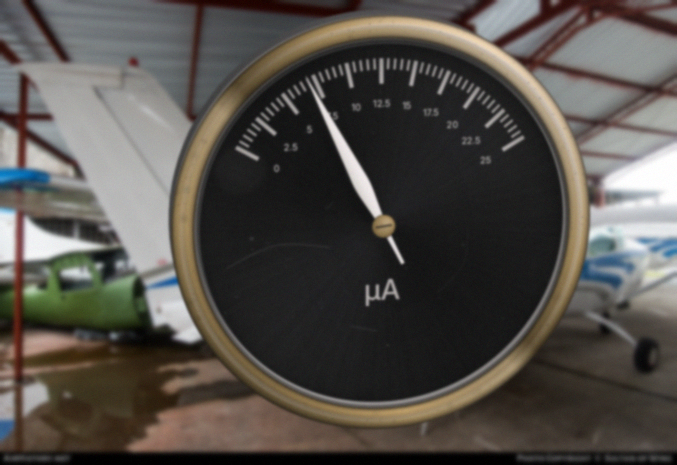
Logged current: {"value": 7, "unit": "µA"}
